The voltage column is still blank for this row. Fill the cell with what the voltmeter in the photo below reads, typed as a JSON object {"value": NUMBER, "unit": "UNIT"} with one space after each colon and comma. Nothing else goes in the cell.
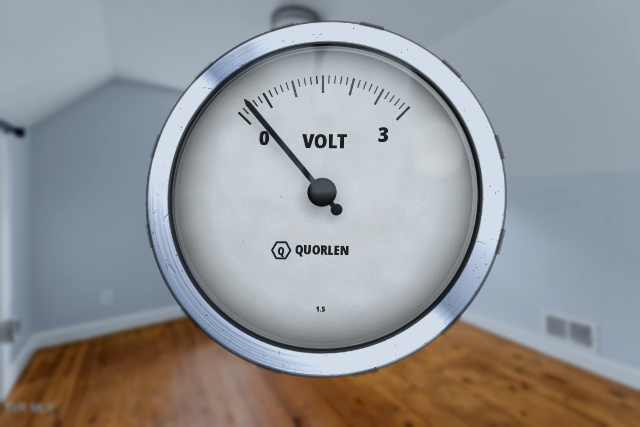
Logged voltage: {"value": 0.2, "unit": "V"}
